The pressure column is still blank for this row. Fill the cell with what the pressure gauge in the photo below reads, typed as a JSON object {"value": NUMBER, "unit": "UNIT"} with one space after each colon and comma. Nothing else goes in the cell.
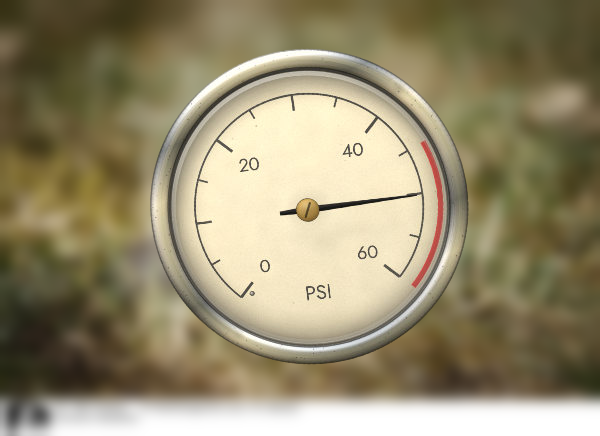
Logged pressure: {"value": 50, "unit": "psi"}
